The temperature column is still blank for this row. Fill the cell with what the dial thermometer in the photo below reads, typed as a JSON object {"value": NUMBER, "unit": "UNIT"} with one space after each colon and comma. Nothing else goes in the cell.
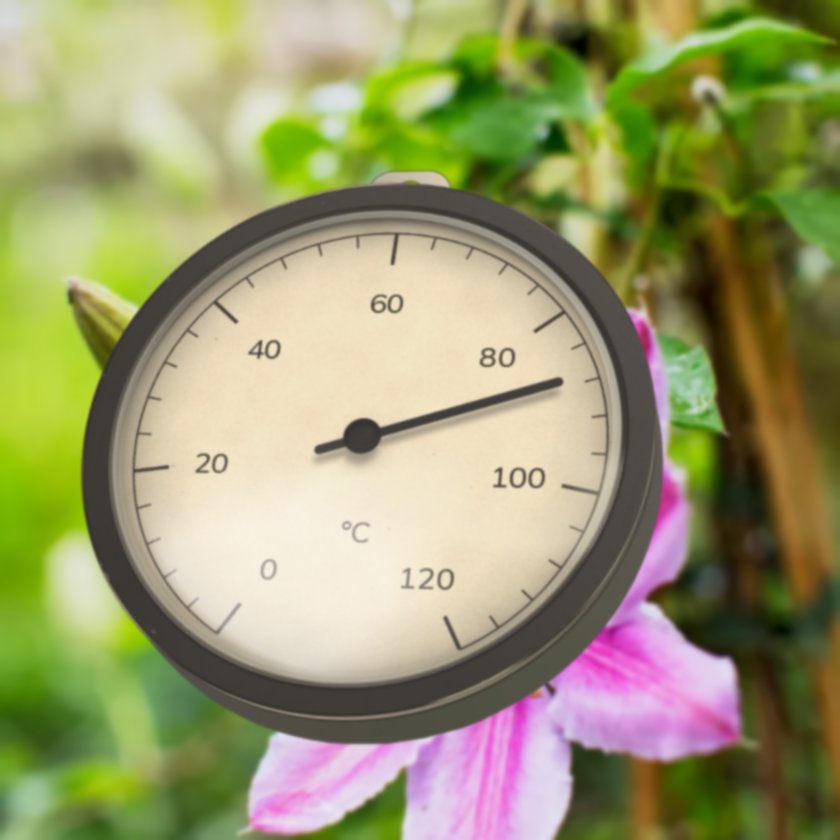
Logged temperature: {"value": 88, "unit": "°C"}
